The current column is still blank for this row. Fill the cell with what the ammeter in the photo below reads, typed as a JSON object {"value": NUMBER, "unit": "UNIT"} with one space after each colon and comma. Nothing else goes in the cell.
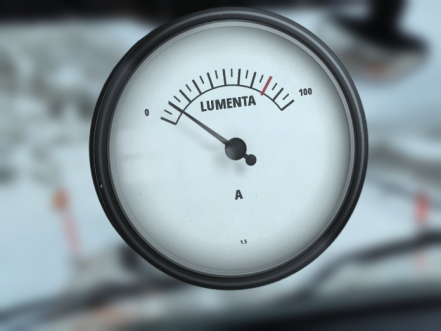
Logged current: {"value": 10, "unit": "A"}
